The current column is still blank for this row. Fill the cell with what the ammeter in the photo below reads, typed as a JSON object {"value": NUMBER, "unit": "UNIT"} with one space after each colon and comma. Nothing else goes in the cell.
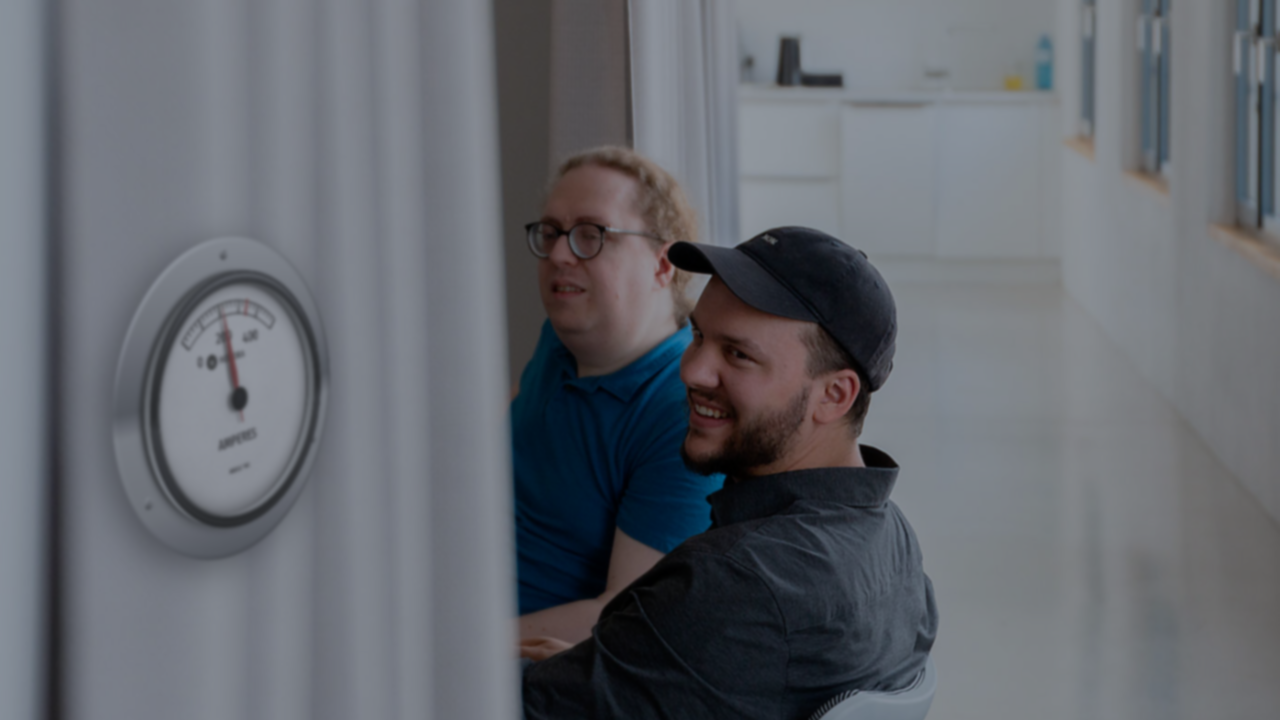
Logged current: {"value": 200, "unit": "A"}
